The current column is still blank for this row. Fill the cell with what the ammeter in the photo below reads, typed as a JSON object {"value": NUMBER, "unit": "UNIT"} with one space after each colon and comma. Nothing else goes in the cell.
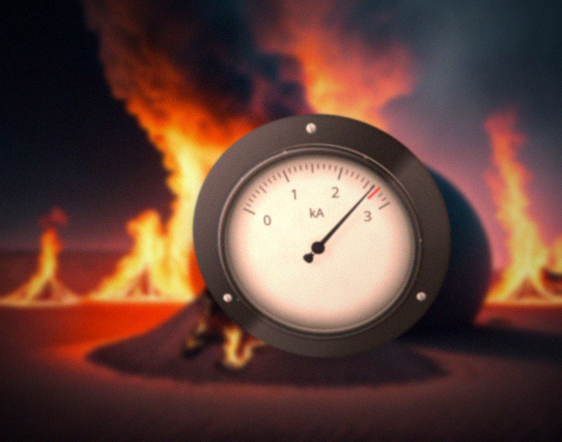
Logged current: {"value": 2.6, "unit": "kA"}
